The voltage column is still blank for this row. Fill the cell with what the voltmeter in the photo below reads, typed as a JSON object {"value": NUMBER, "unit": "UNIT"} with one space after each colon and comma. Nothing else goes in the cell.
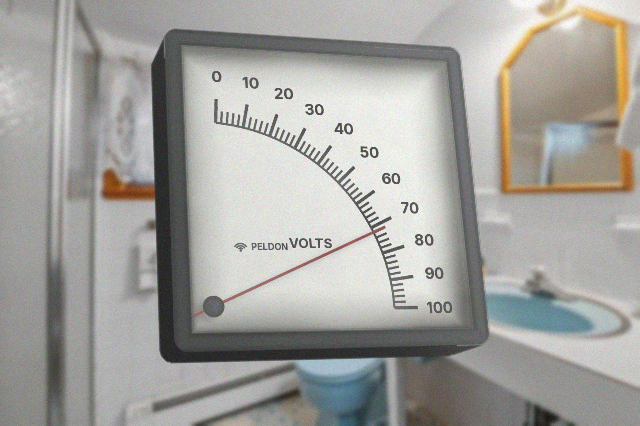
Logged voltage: {"value": 72, "unit": "V"}
